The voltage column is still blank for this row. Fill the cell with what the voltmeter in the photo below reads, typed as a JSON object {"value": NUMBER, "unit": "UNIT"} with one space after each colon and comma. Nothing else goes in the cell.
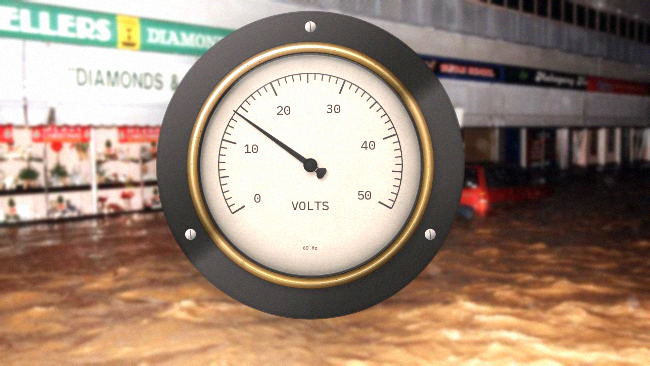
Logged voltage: {"value": 14, "unit": "V"}
